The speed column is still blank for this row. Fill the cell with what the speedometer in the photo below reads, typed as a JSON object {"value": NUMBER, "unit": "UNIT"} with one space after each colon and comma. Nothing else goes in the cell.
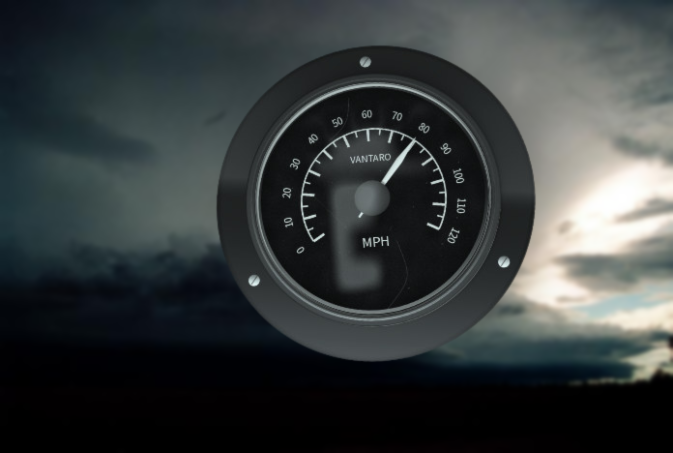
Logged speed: {"value": 80, "unit": "mph"}
